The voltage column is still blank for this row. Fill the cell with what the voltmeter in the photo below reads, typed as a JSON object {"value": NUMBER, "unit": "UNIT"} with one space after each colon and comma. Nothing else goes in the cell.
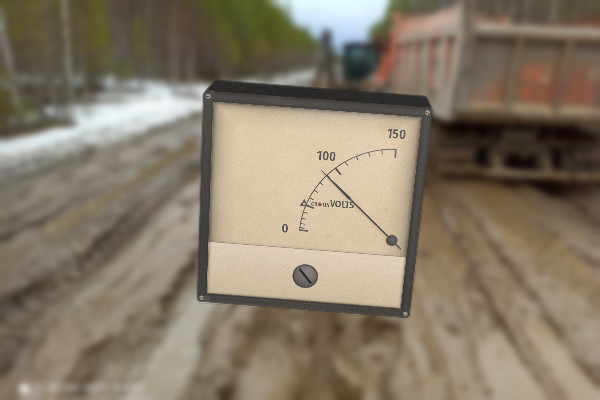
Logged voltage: {"value": 90, "unit": "V"}
